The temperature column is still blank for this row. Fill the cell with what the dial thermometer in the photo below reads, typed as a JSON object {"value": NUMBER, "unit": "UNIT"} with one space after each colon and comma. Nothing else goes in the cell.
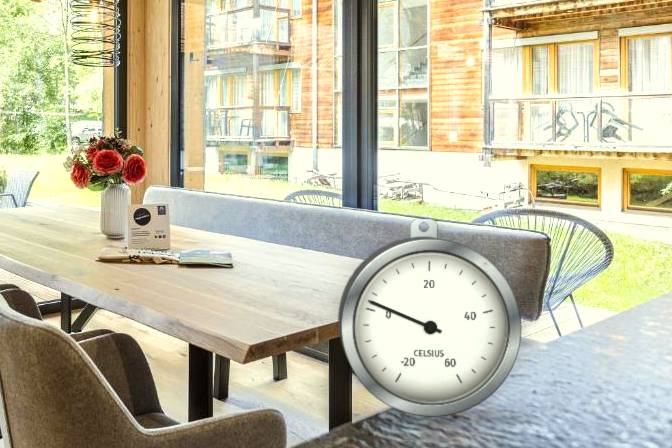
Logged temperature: {"value": 2, "unit": "°C"}
